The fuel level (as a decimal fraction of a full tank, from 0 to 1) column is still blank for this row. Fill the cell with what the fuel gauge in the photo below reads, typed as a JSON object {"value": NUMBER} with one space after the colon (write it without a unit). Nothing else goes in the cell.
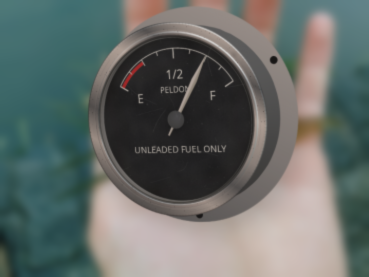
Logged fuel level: {"value": 0.75}
